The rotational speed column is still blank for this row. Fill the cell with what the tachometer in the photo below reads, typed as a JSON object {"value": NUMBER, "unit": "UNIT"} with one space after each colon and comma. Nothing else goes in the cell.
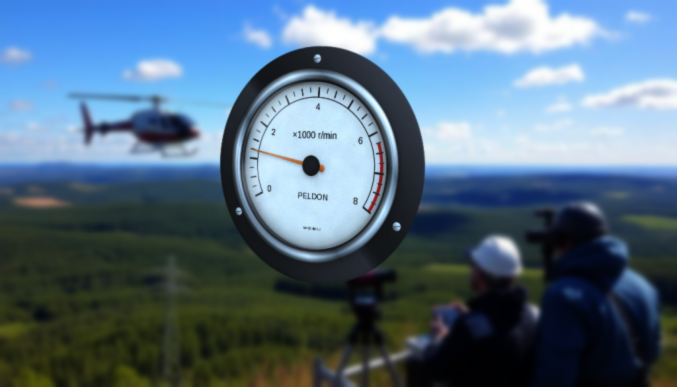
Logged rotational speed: {"value": 1250, "unit": "rpm"}
